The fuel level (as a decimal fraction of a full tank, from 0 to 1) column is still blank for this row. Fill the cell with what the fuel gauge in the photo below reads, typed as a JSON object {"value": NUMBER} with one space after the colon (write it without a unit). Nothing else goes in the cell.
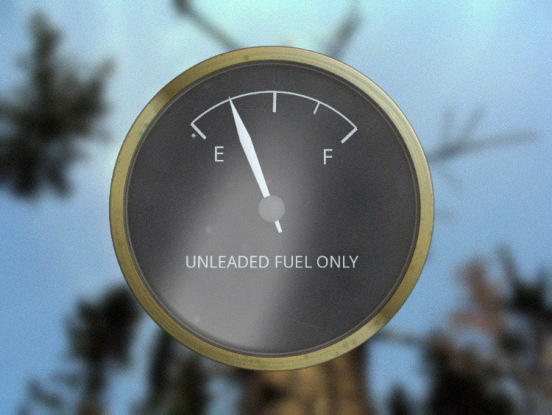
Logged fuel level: {"value": 0.25}
